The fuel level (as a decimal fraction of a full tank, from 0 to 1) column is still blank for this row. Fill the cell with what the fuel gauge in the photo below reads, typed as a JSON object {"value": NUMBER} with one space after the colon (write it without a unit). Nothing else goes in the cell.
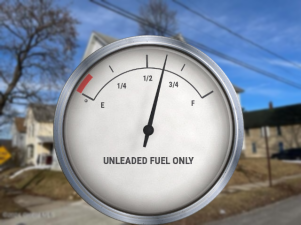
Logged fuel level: {"value": 0.625}
